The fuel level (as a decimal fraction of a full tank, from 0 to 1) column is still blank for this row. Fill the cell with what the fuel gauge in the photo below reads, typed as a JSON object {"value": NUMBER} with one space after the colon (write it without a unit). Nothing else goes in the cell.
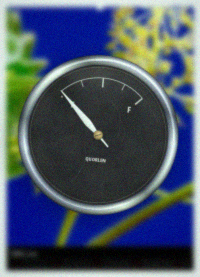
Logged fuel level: {"value": 0}
